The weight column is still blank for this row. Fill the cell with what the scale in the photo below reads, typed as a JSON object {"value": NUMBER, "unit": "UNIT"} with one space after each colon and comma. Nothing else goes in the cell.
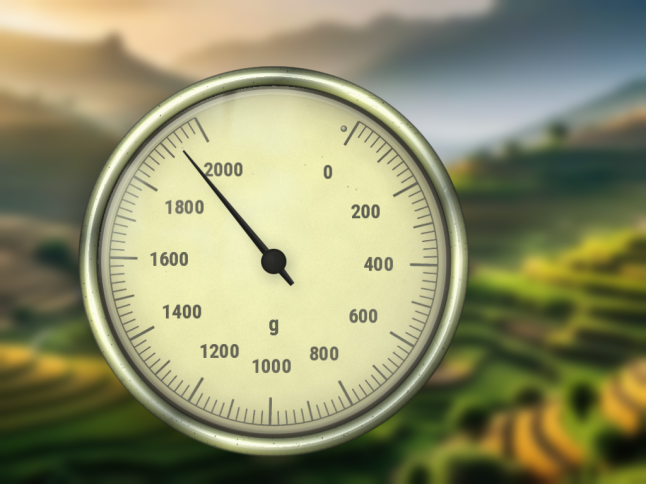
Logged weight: {"value": 1930, "unit": "g"}
